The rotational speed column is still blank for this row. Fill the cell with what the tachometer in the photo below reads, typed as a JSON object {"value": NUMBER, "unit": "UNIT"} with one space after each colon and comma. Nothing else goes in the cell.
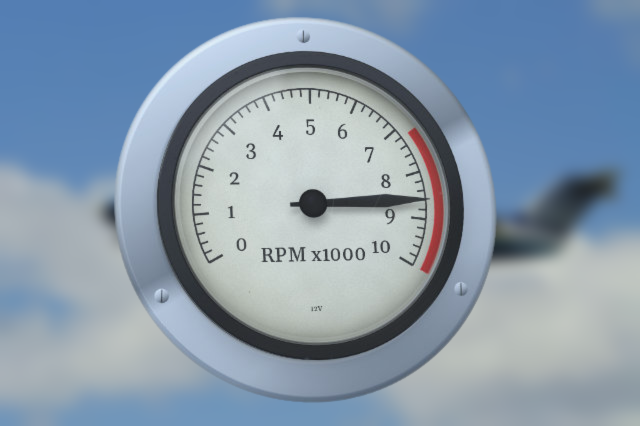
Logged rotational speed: {"value": 8600, "unit": "rpm"}
